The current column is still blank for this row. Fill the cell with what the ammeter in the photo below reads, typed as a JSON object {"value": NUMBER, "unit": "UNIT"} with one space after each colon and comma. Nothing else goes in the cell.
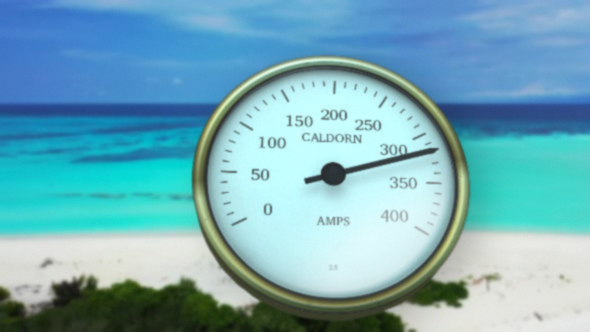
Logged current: {"value": 320, "unit": "A"}
